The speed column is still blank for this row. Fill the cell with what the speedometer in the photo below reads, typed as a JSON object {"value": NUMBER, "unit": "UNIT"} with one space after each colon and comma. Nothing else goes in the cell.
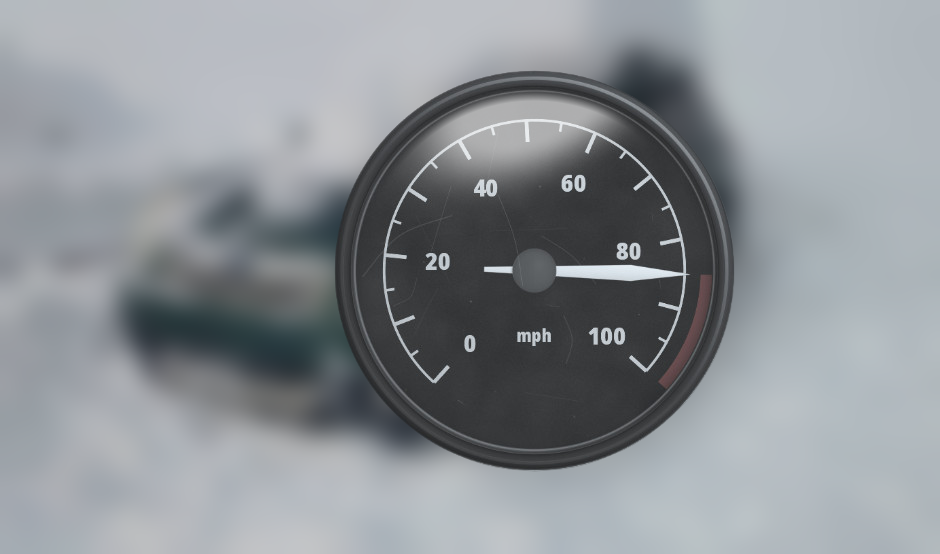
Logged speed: {"value": 85, "unit": "mph"}
